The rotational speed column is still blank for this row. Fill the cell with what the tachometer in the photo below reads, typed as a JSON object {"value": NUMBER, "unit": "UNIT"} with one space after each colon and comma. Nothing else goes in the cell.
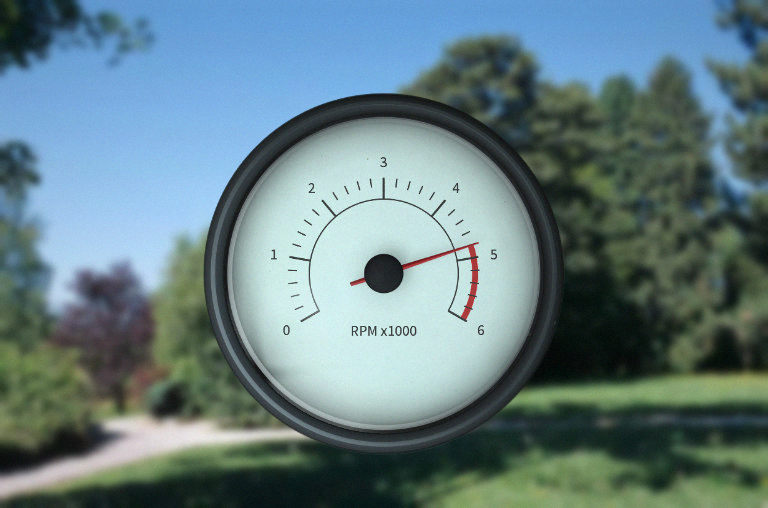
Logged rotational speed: {"value": 4800, "unit": "rpm"}
